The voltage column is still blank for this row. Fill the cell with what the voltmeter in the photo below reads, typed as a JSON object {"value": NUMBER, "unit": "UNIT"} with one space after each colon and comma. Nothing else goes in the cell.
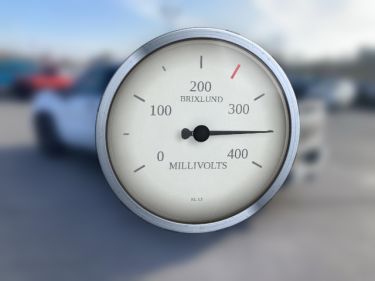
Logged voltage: {"value": 350, "unit": "mV"}
